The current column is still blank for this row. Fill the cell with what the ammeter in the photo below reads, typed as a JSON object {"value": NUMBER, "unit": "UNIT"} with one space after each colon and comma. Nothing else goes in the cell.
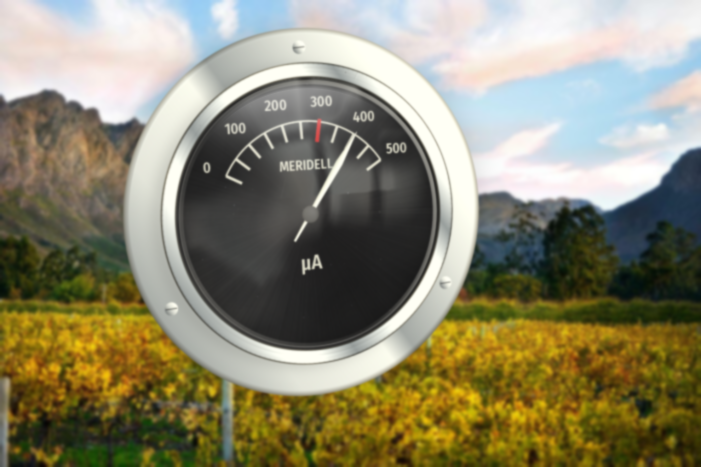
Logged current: {"value": 400, "unit": "µA"}
